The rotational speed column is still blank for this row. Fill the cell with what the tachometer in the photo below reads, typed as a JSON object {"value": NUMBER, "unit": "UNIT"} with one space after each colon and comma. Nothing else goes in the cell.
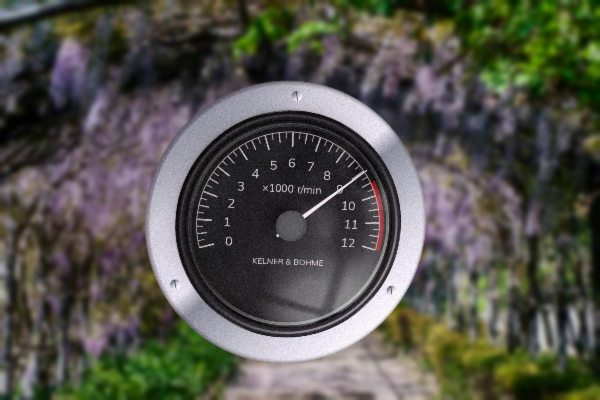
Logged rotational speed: {"value": 9000, "unit": "rpm"}
